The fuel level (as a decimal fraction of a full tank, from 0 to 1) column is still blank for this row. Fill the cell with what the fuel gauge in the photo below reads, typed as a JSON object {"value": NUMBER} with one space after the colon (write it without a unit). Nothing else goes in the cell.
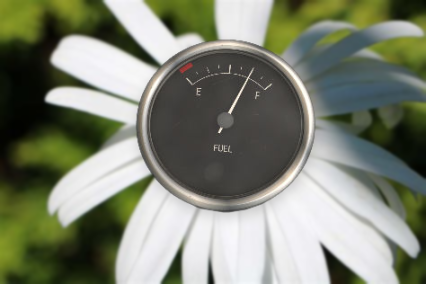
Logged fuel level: {"value": 0.75}
